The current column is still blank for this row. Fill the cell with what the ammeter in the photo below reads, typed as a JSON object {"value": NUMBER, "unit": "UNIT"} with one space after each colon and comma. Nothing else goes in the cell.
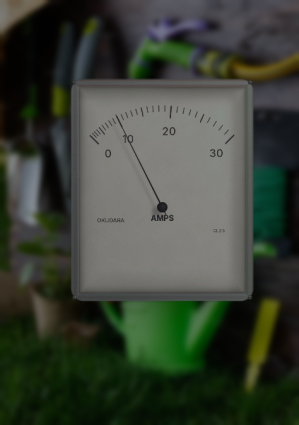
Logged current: {"value": 10, "unit": "A"}
